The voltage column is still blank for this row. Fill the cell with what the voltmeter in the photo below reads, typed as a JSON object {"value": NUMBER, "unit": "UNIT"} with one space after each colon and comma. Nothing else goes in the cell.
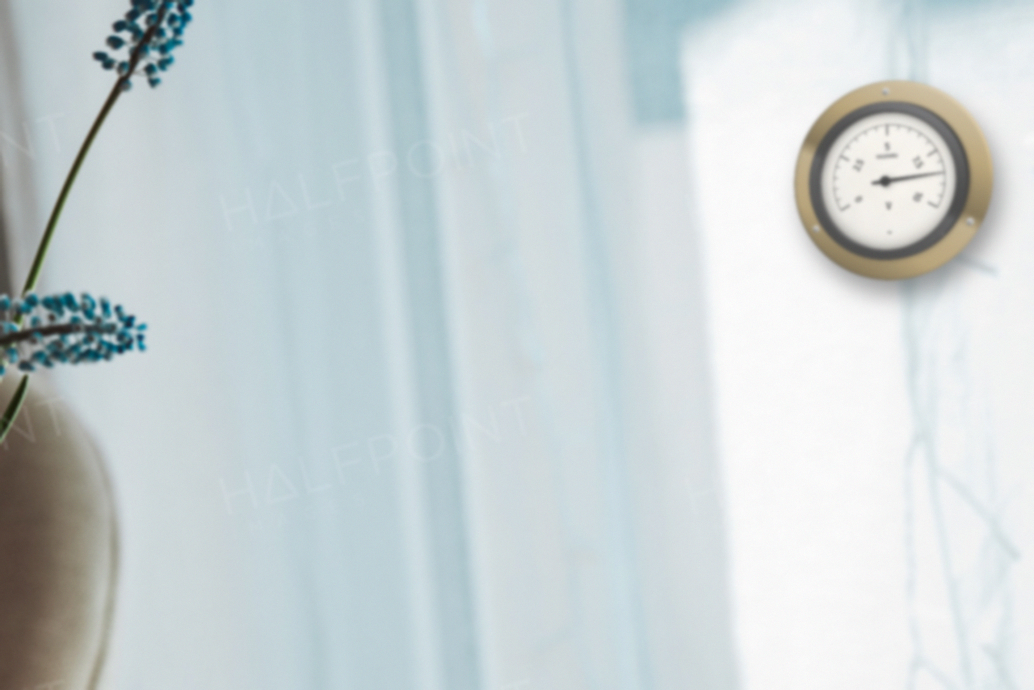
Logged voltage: {"value": 8.5, "unit": "V"}
